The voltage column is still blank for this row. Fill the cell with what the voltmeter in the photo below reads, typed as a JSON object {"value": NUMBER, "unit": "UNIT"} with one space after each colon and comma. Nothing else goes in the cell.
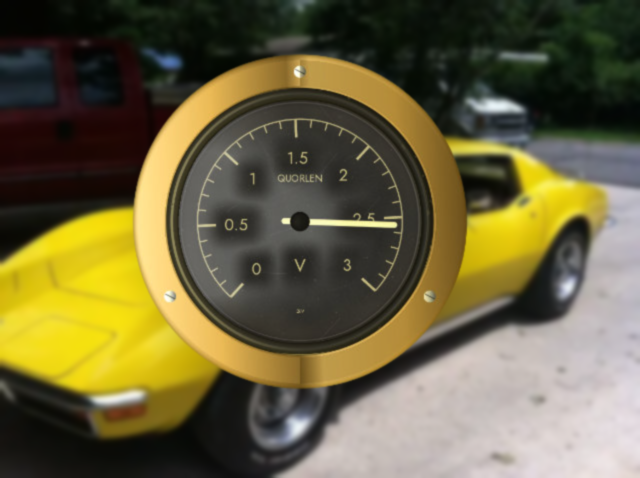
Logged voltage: {"value": 2.55, "unit": "V"}
